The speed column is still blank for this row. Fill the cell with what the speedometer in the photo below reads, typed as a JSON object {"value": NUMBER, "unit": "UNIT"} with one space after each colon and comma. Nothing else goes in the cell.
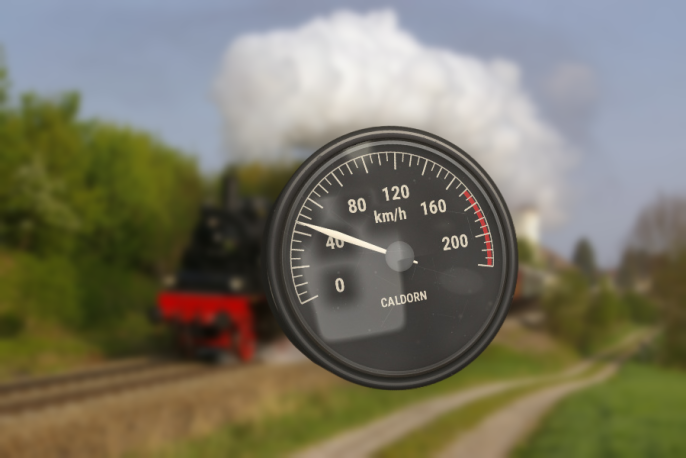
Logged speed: {"value": 45, "unit": "km/h"}
